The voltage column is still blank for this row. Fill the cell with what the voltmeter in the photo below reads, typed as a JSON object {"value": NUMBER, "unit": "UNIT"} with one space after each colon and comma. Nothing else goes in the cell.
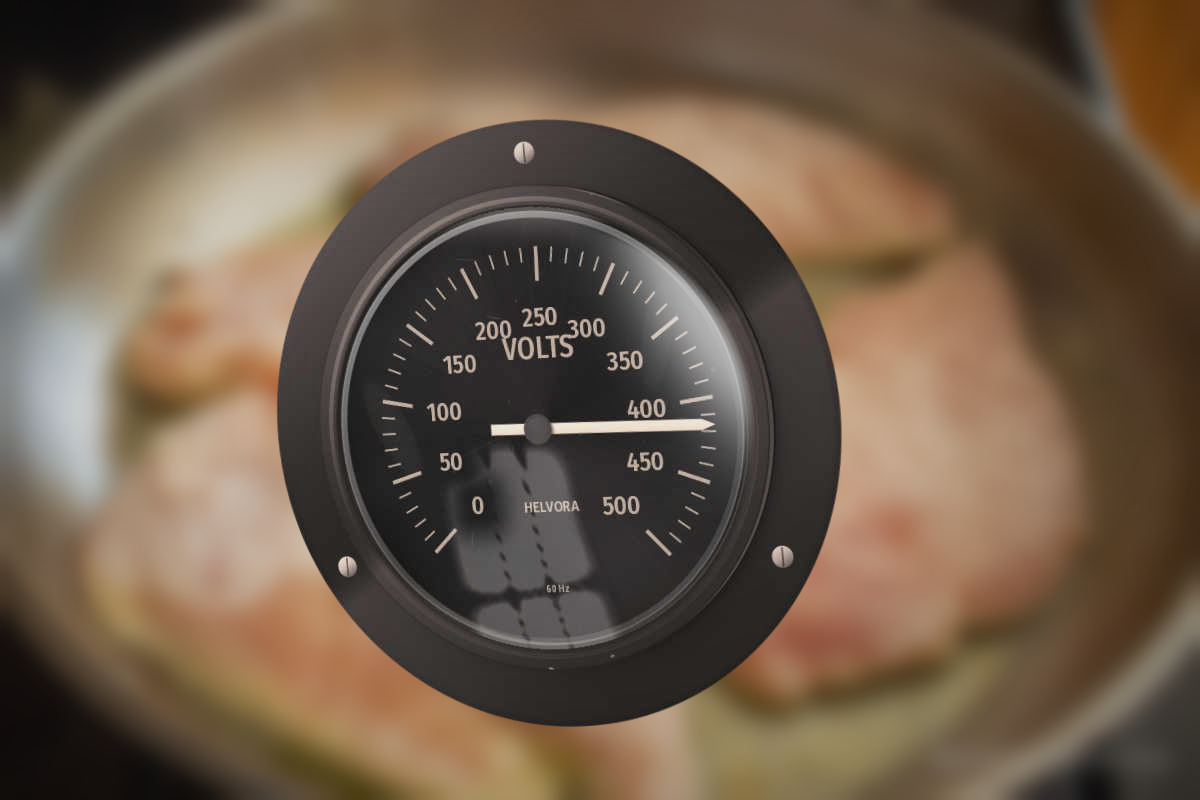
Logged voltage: {"value": 415, "unit": "V"}
